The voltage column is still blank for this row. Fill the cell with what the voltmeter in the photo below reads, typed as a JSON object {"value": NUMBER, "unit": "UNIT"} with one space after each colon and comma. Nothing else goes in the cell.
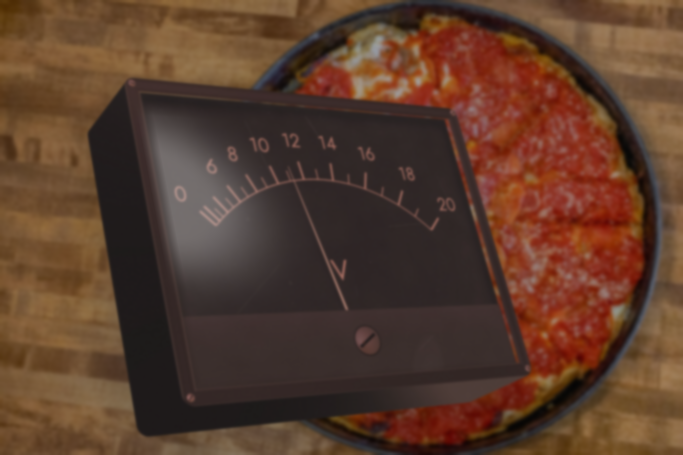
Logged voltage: {"value": 11, "unit": "V"}
